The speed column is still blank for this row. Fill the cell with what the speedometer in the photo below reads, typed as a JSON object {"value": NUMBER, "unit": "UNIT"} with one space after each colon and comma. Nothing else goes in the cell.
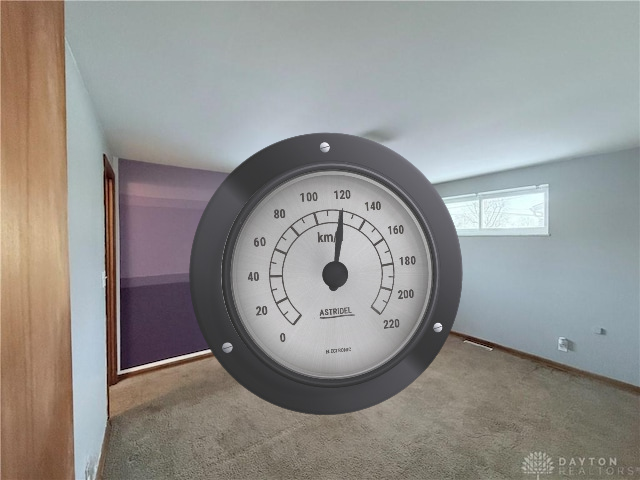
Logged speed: {"value": 120, "unit": "km/h"}
